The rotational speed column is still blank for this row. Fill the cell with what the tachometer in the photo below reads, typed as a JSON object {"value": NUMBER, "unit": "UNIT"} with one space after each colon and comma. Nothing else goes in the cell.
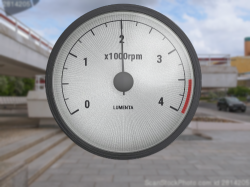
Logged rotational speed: {"value": 2000, "unit": "rpm"}
